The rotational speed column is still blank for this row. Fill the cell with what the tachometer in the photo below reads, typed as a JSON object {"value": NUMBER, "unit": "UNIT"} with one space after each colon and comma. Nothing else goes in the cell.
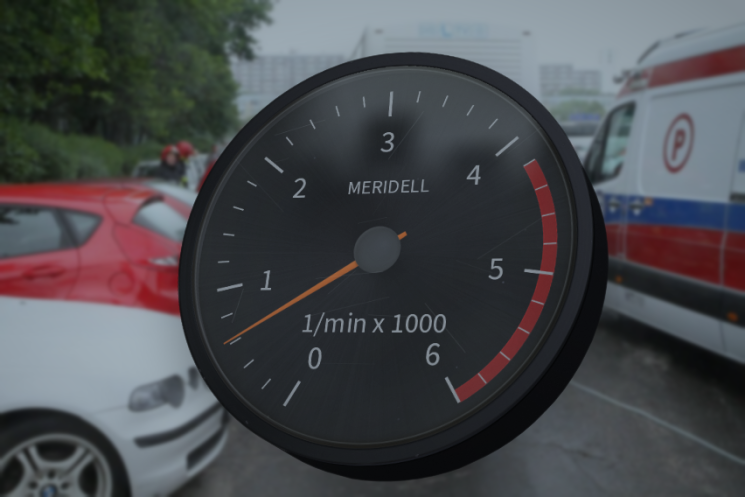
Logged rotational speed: {"value": 600, "unit": "rpm"}
